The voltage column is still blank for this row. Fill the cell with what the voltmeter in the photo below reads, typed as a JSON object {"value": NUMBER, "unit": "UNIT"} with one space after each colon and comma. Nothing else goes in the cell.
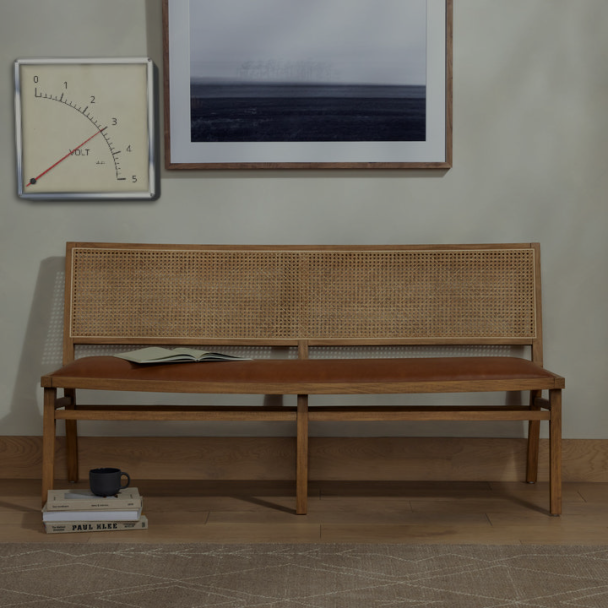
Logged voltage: {"value": 3, "unit": "V"}
